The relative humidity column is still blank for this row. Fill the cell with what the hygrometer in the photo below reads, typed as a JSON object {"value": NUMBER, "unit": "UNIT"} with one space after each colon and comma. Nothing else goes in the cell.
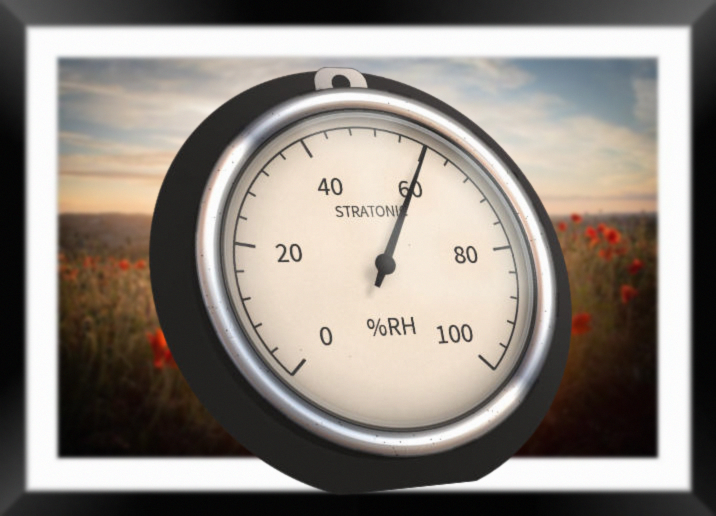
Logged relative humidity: {"value": 60, "unit": "%"}
